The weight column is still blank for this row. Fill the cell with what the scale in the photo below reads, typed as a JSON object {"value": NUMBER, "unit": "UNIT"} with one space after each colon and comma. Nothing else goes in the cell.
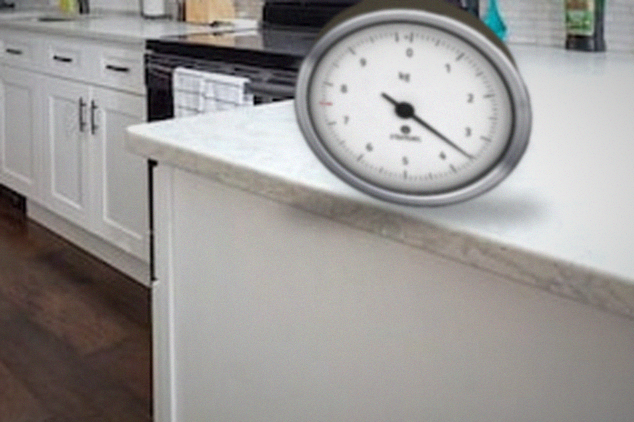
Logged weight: {"value": 3.5, "unit": "kg"}
